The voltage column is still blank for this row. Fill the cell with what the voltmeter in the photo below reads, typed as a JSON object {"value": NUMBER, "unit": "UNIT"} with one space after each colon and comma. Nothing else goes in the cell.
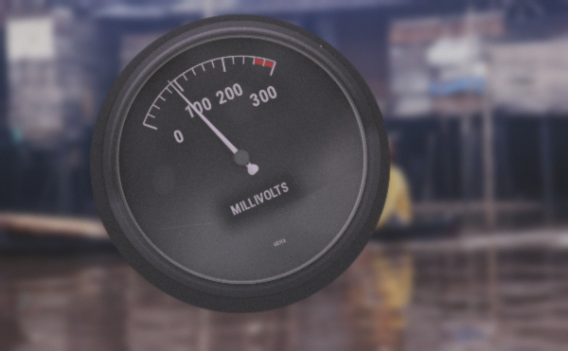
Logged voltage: {"value": 90, "unit": "mV"}
